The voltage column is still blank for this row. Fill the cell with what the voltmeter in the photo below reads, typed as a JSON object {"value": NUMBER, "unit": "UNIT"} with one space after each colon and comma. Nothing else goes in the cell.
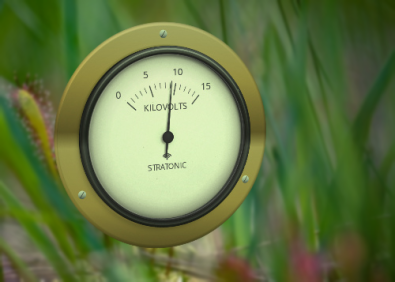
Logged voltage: {"value": 9, "unit": "kV"}
